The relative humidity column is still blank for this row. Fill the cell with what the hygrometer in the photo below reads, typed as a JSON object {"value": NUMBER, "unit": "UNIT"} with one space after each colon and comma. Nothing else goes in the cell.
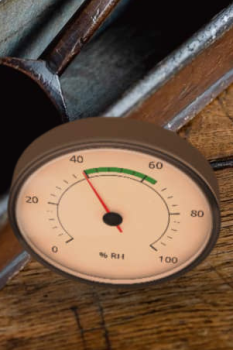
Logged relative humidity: {"value": 40, "unit": "%"}
